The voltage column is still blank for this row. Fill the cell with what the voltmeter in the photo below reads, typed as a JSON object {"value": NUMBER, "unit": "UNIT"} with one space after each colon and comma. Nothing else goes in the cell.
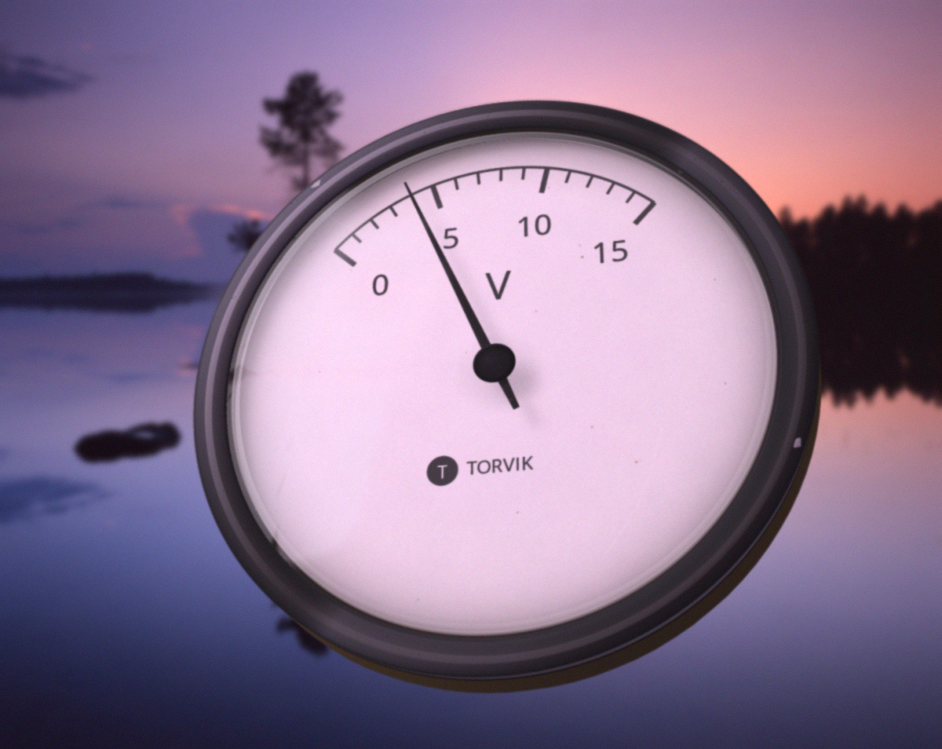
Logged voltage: {"value": 4, "unit": "V"}
